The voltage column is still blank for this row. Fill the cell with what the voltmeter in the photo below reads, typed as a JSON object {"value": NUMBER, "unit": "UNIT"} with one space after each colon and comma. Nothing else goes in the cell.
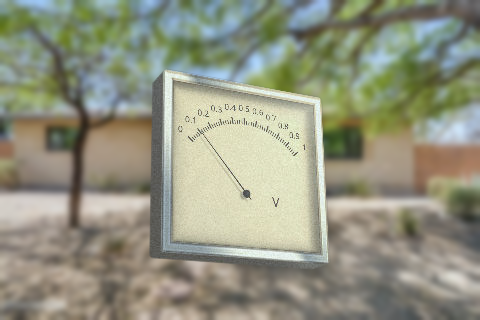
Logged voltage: {"value": 0.1, "unit": "V"}
